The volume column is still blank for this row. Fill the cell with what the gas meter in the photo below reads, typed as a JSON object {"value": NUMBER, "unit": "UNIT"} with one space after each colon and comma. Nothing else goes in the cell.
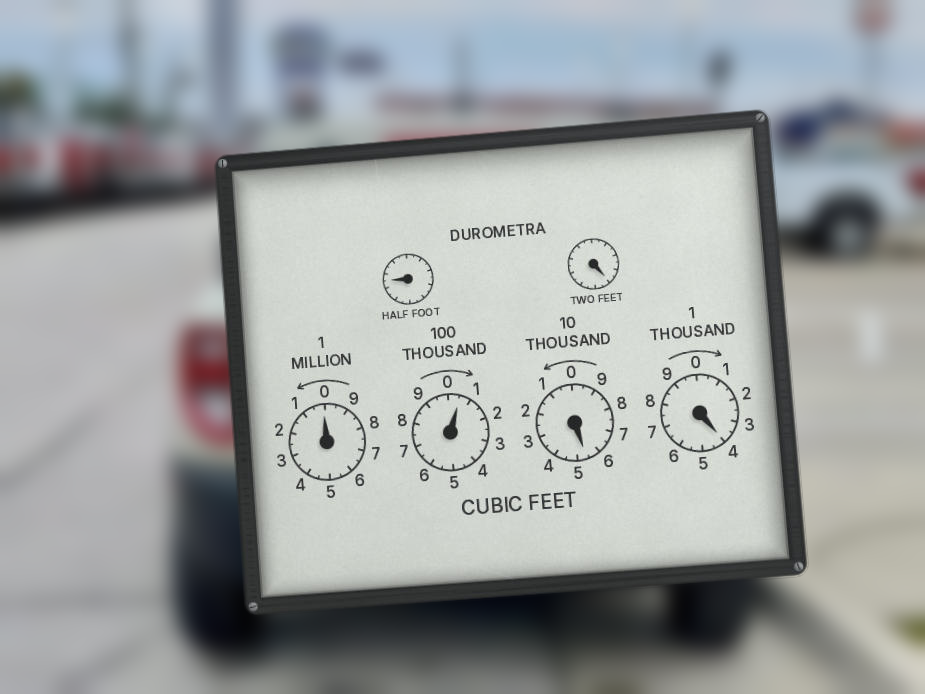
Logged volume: {"value": 5400, "unit": "ft³"}
